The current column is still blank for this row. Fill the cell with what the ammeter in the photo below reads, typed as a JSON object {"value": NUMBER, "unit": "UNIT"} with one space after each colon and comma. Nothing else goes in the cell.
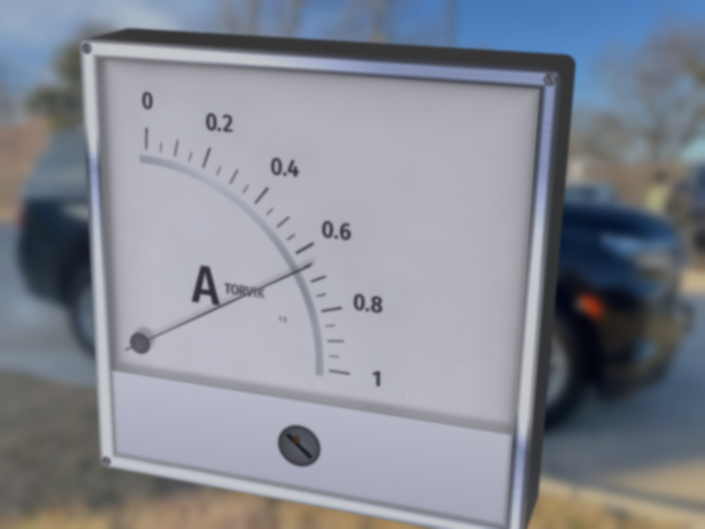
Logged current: {"value": 0.65, "unit": "A"}
